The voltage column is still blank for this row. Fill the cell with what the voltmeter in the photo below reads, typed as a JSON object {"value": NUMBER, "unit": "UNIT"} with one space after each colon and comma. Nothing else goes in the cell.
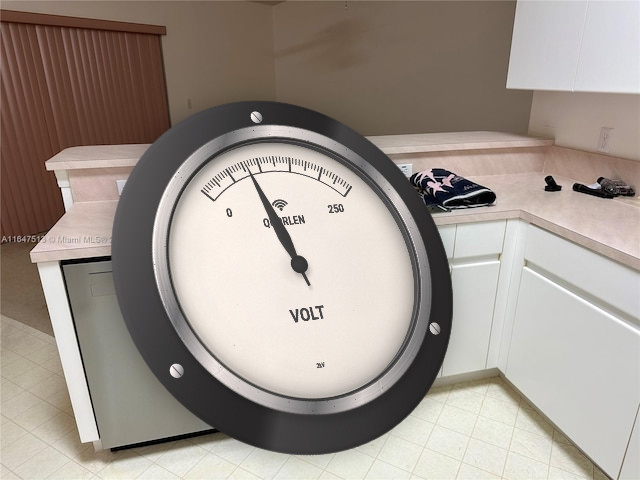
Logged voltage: {"value": 75, "unit": "V"}
